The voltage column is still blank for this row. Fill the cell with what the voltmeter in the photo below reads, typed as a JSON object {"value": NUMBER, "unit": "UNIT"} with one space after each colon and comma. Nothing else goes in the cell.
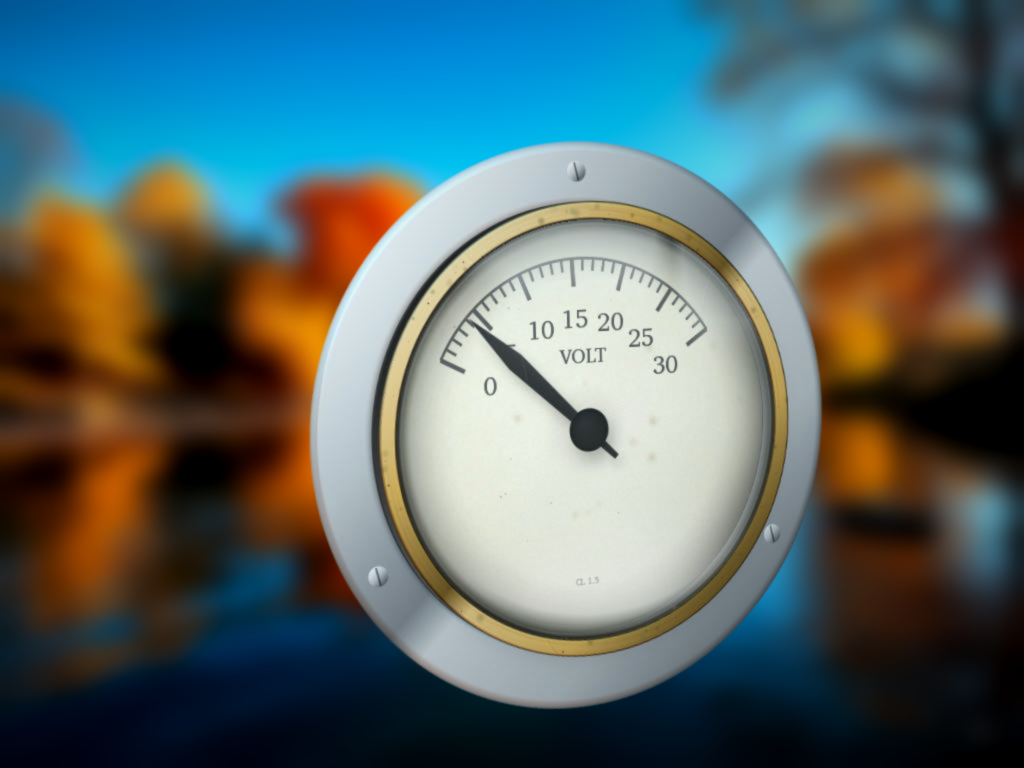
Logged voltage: {"value": 4, "unit": "V"}
